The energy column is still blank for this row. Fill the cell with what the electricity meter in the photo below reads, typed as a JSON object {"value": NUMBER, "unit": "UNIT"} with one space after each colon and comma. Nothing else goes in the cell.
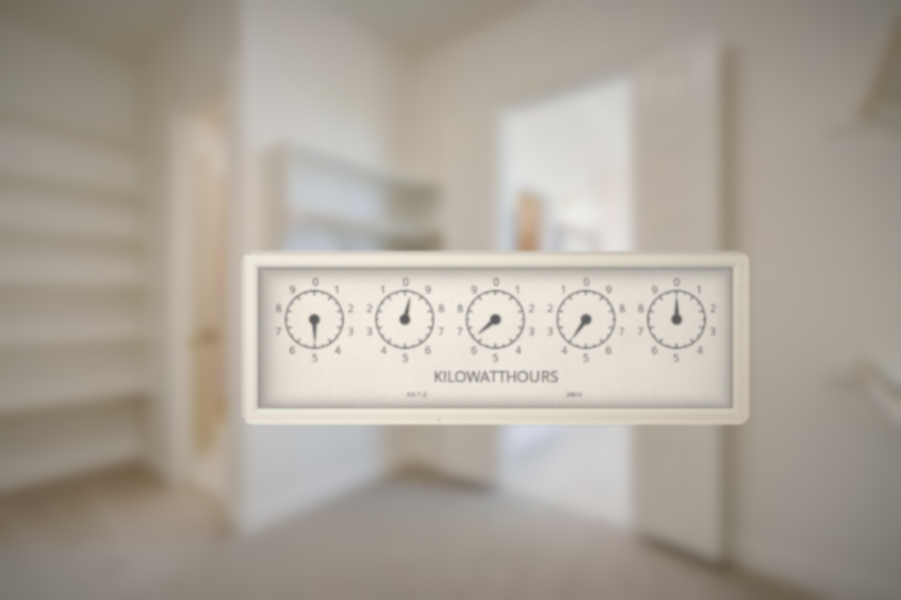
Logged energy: {"value": 49640, "unit": "kWh"}
